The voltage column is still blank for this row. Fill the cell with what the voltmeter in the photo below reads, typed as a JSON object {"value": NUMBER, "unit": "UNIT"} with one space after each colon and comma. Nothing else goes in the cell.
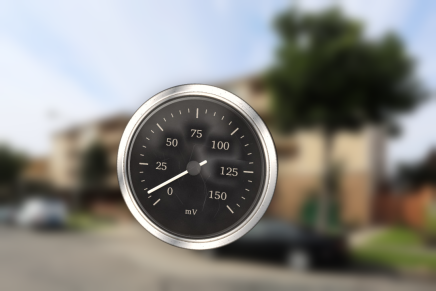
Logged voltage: {"value": 7.5, "unit": "mV"}
